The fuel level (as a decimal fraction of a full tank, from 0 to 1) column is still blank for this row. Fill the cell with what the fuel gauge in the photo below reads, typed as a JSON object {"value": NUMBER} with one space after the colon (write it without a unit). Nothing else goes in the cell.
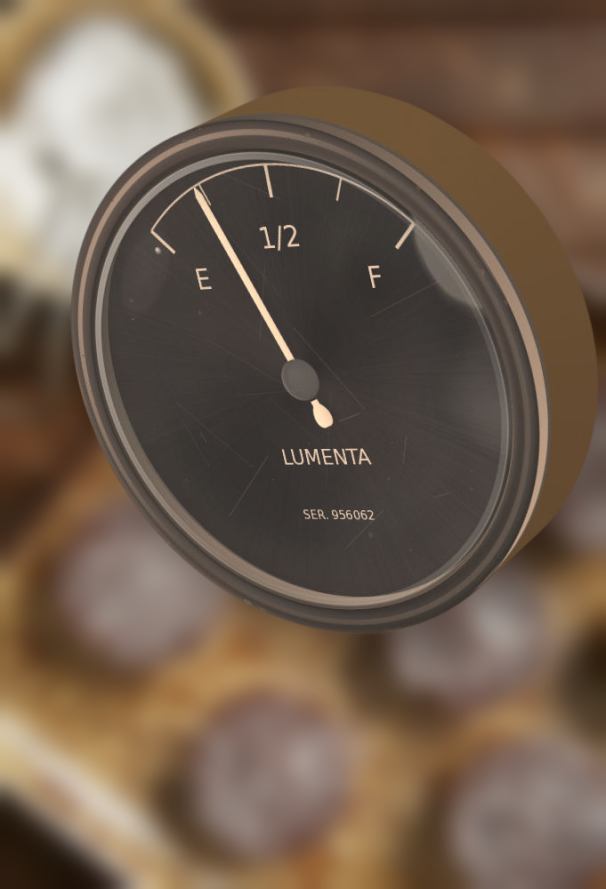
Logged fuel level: {"value": 0.25}
